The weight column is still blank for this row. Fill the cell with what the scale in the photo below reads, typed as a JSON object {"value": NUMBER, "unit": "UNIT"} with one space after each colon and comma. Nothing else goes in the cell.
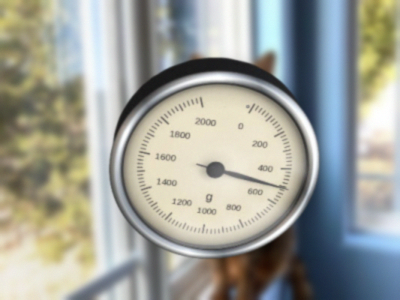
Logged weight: {"value": 500, "unit": "g"}
